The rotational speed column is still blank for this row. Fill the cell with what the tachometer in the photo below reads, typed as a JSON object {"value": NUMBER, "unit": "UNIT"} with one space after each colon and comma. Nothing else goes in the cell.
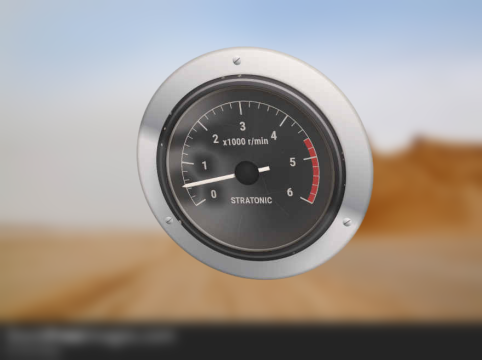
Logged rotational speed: {"value": 500, "unit": "rpm"}
